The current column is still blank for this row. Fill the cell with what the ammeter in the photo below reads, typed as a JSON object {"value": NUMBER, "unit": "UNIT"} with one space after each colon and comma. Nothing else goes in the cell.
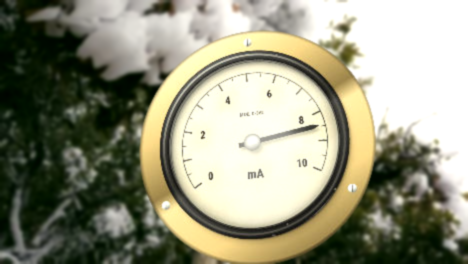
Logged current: {"value": 8.5, "unit": "mA"}
